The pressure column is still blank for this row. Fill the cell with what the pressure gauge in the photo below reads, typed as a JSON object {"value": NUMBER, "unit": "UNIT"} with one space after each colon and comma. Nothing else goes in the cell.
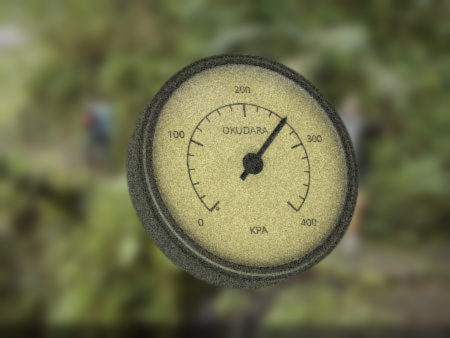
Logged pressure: {"value": 260, "unit": "kPa"}
